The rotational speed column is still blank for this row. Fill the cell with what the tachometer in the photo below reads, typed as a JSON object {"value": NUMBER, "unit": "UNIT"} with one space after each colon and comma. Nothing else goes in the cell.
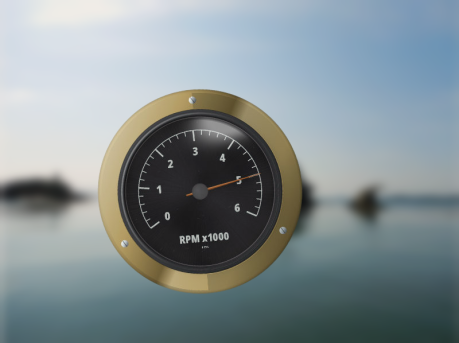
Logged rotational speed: {"value": 5000, "unit": "rpm"}
